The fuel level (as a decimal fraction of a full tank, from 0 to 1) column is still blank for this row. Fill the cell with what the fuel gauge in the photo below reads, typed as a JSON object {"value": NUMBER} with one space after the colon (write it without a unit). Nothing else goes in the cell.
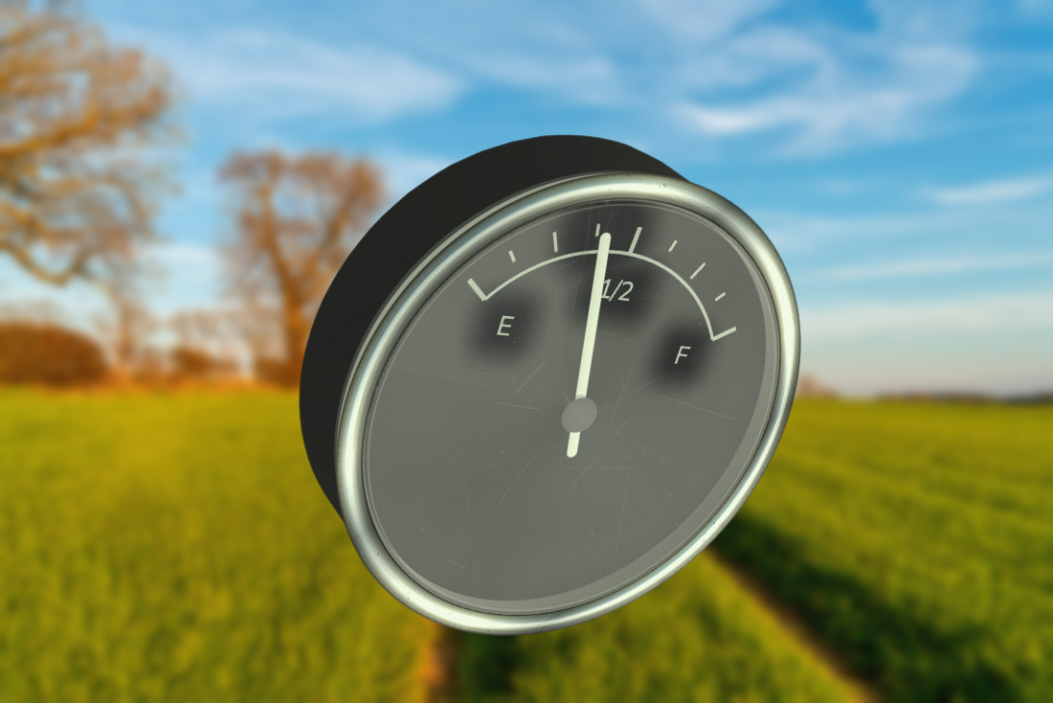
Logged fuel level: {"value": 0.375}
